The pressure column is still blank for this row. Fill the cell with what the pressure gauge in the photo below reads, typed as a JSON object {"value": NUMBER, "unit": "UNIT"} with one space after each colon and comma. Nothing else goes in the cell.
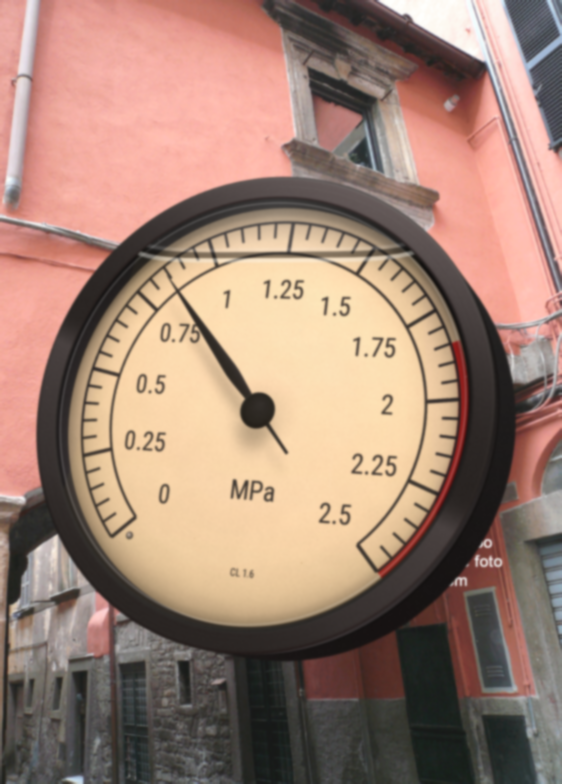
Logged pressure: {"value": 0.85, "unit": "MPa"}
